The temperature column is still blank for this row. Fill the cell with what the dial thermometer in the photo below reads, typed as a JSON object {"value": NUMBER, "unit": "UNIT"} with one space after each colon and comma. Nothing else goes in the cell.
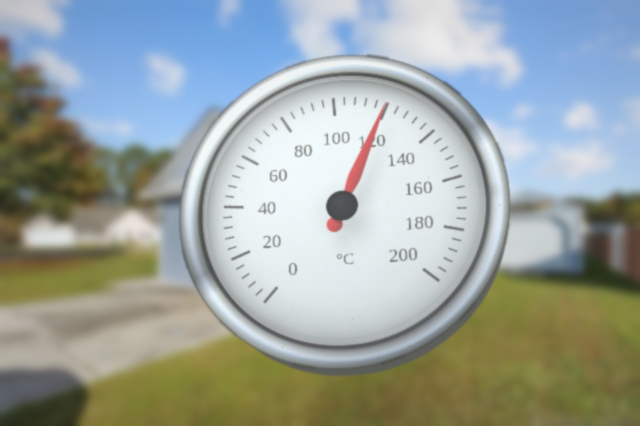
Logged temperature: {"value": 120, "unit": "°C"}
